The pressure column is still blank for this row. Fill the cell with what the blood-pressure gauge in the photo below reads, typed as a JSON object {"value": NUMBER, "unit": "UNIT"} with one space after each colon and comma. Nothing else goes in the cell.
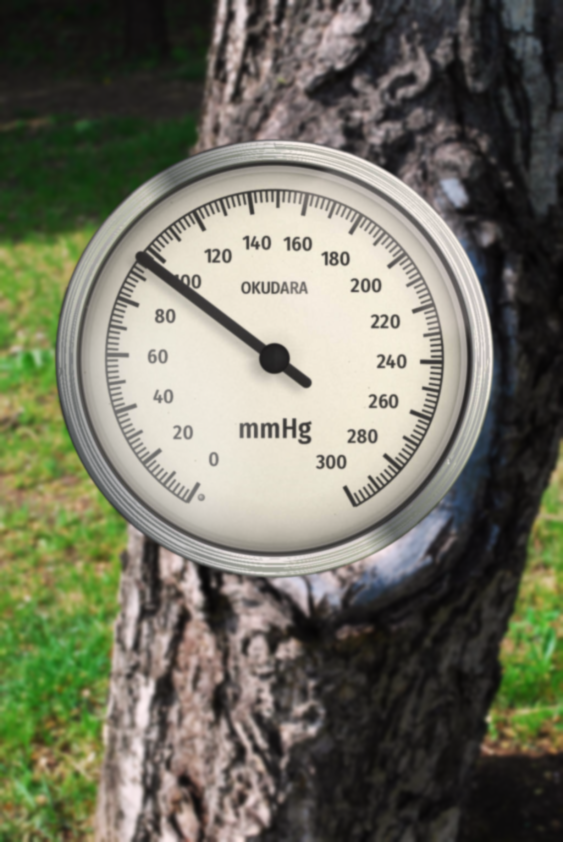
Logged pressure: {"value": 96, "unit": "mmHg"}
